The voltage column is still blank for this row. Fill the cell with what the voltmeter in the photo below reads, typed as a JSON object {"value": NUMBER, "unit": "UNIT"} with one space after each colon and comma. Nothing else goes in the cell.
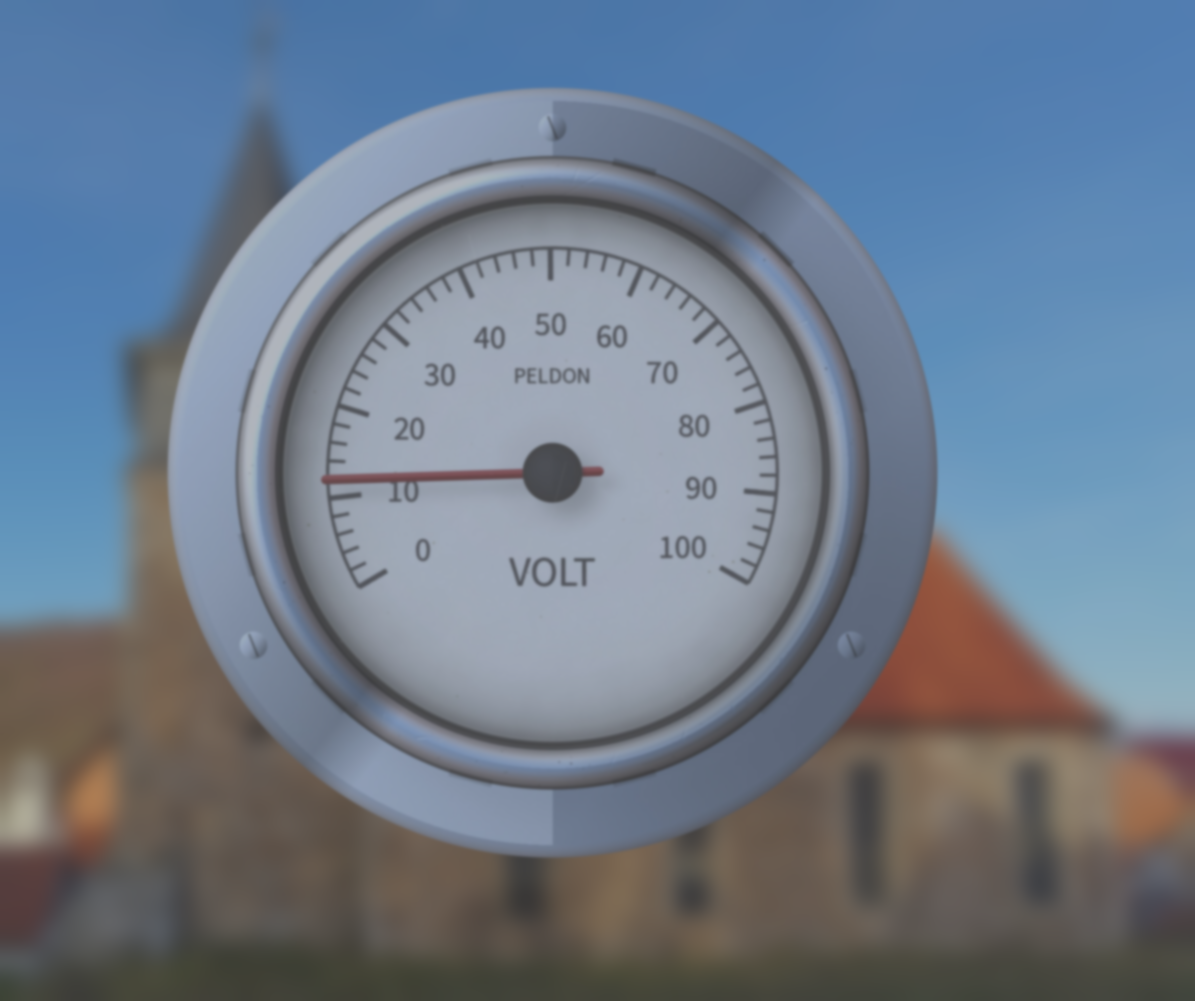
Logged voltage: {"value": 12, "unit": "V"}
